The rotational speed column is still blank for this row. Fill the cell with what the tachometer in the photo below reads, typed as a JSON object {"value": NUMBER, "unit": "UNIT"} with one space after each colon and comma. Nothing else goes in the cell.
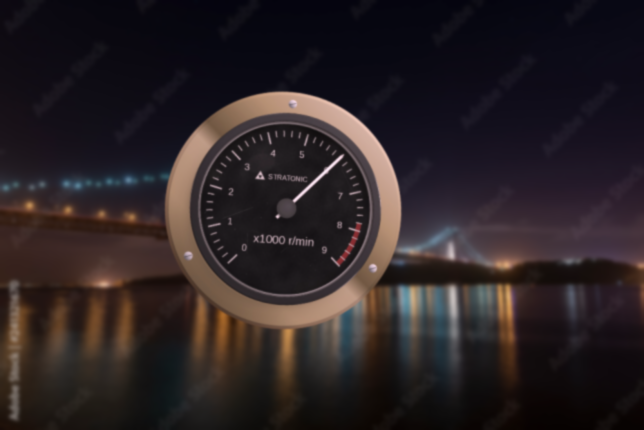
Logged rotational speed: {"value": 6000, "unit": "rpm"}
